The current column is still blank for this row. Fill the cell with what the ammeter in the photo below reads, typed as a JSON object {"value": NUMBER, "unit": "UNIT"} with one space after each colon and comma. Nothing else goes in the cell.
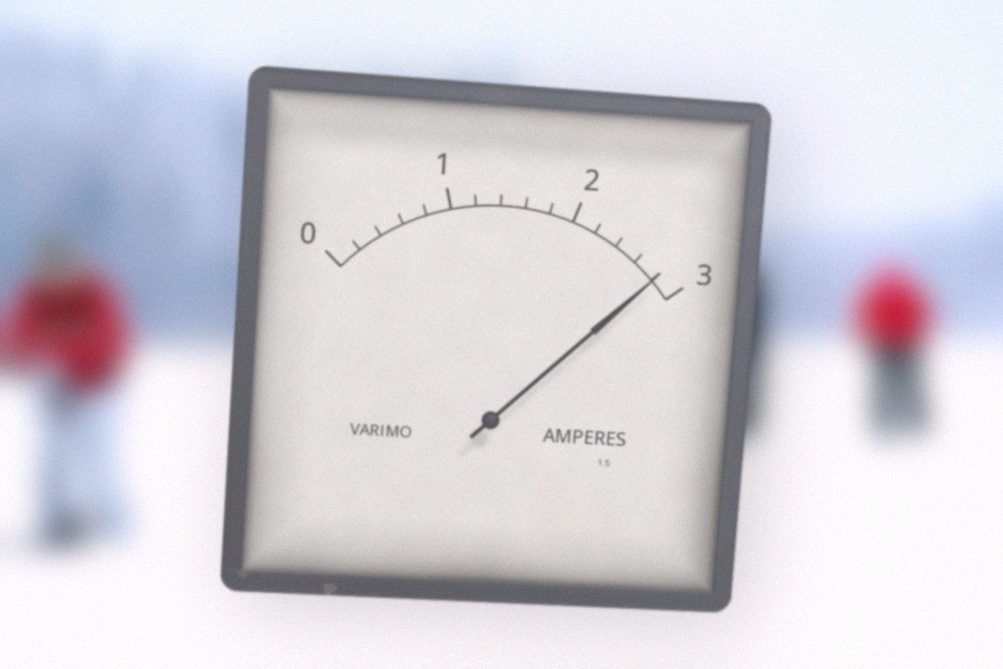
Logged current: {"value": 2.8, "unit": "A"}
